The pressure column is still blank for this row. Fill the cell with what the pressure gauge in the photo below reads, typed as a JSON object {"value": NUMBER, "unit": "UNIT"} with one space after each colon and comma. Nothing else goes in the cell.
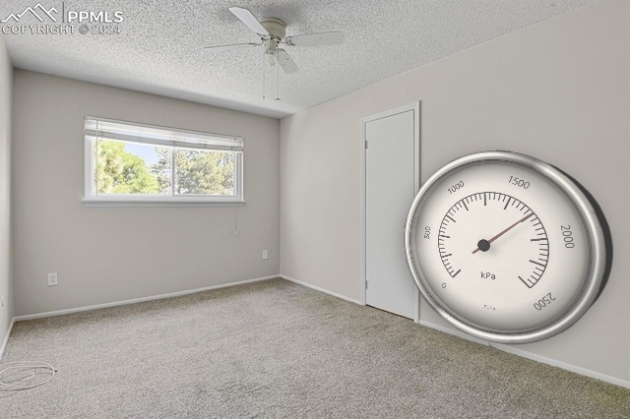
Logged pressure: {"value": 1750, "unit": "kPa"}
